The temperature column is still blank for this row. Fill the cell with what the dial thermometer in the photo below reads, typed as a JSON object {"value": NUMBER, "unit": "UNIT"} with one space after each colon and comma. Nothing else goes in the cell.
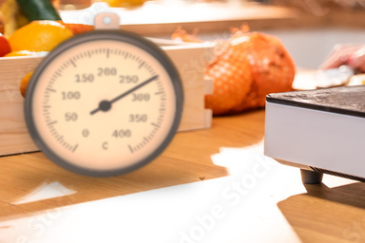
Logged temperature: {"value": 275, "unit": "°C"}
